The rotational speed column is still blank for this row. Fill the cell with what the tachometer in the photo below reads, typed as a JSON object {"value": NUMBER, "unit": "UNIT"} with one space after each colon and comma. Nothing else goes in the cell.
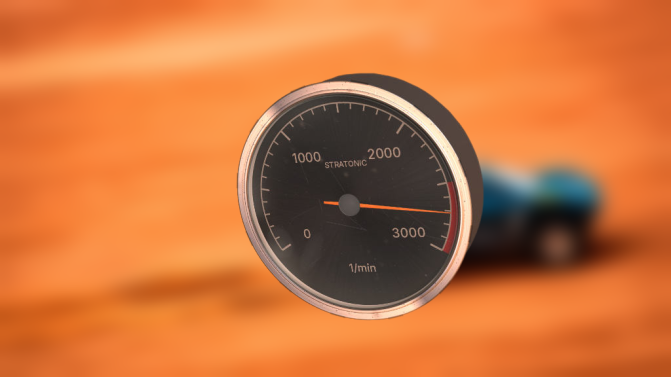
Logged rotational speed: {"value": 2700, "unit": "rpm"}
